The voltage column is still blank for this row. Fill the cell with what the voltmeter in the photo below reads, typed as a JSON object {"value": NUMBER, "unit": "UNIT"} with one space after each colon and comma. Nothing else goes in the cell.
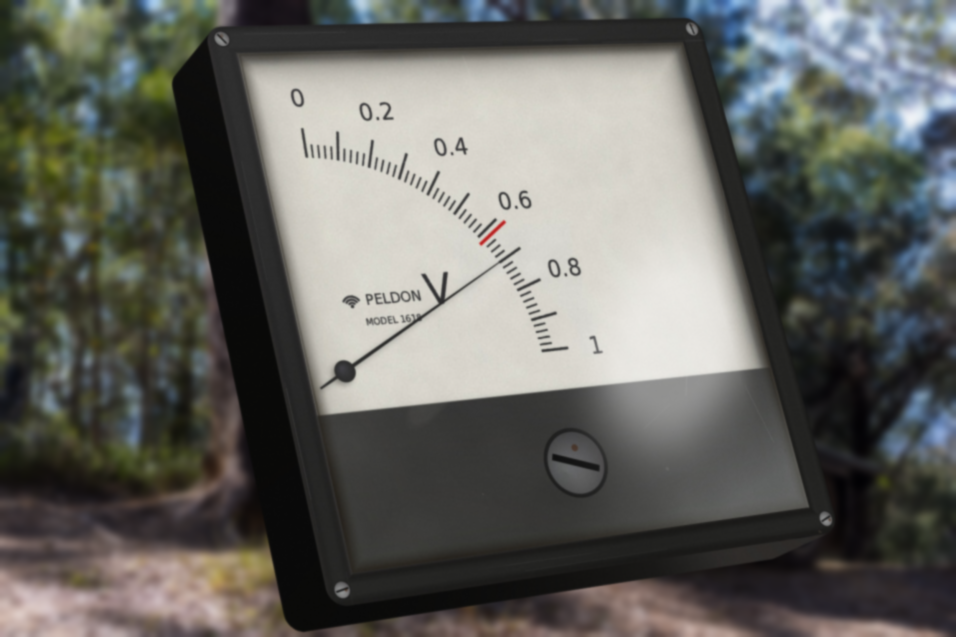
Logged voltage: {"value": 0.7, "unit": "V"}
